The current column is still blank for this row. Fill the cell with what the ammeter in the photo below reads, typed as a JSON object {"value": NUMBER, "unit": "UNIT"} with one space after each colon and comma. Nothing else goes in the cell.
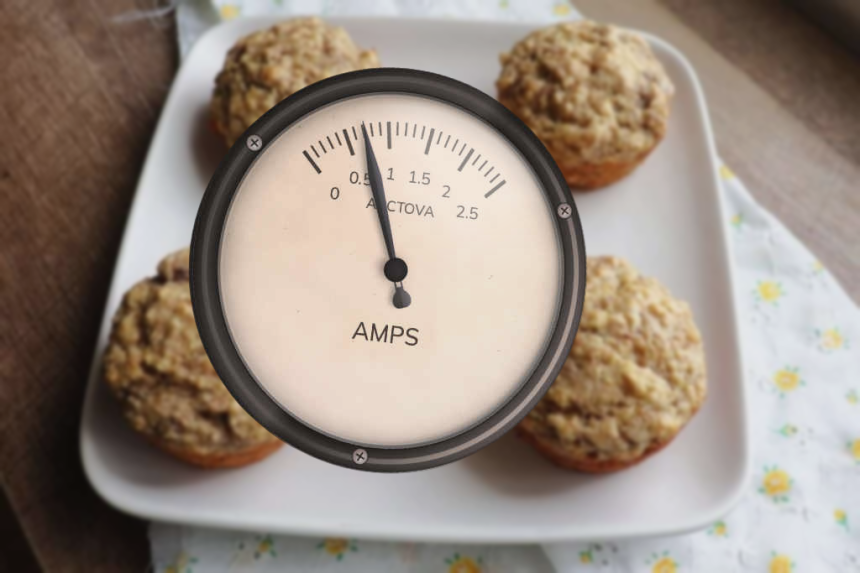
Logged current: {"value": 0.7, "unit": "A"}
